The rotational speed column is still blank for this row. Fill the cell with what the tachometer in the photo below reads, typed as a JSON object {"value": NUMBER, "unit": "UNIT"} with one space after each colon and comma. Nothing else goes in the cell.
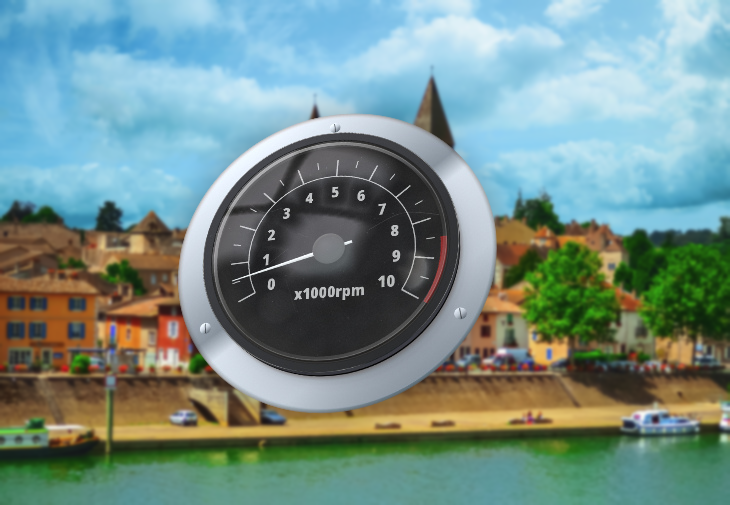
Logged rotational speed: {"value": 500, "unit": "rpm"}
